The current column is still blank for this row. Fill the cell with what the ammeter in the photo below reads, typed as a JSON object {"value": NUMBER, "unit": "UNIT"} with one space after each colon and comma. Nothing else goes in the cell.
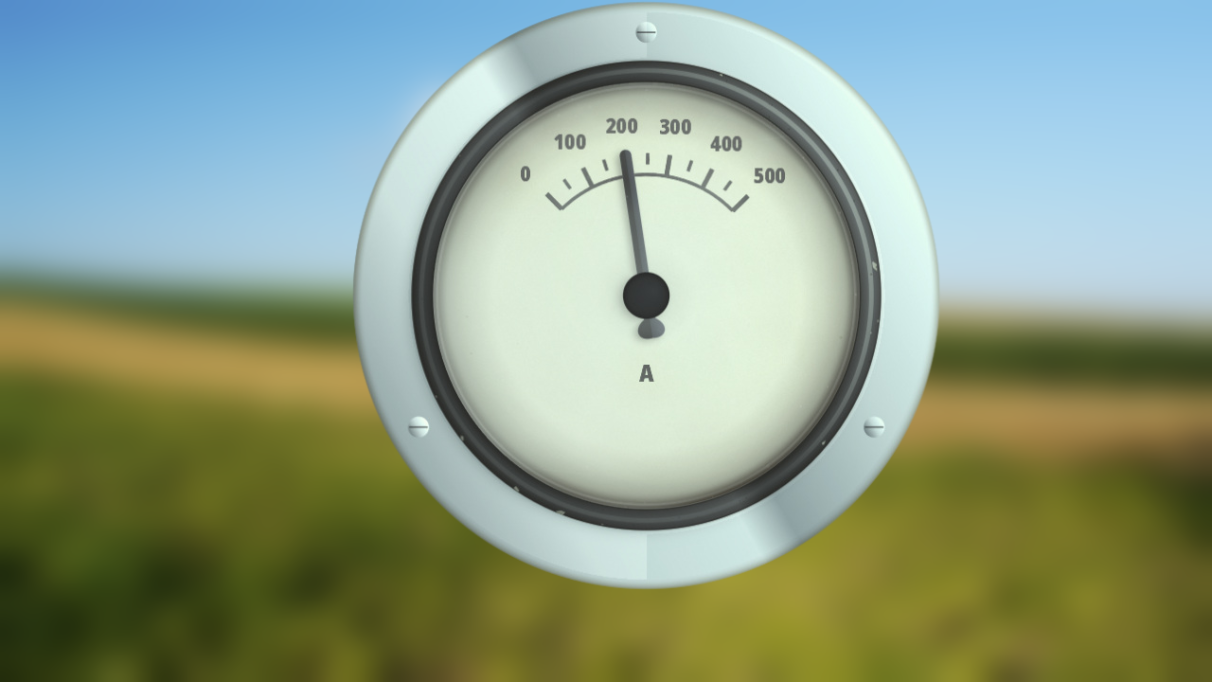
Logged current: {"value": 200, "unit": "A"}
